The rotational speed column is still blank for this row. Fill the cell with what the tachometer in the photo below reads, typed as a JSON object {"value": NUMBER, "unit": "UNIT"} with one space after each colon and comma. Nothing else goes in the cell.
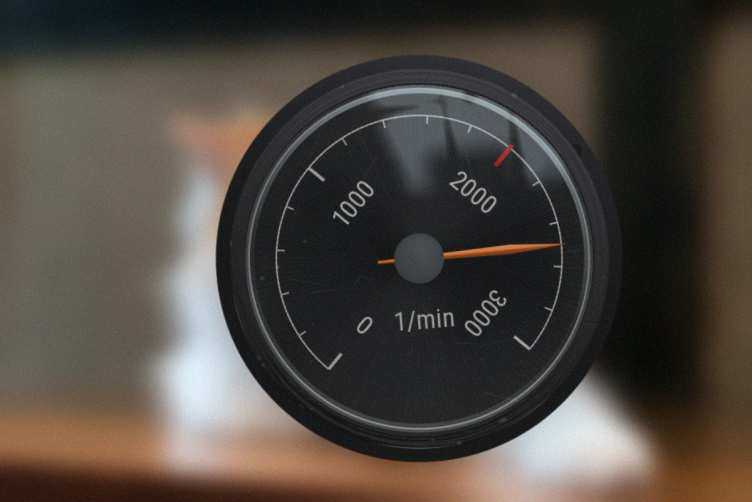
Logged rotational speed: {"value": 2500, "unit": "rpm"}
